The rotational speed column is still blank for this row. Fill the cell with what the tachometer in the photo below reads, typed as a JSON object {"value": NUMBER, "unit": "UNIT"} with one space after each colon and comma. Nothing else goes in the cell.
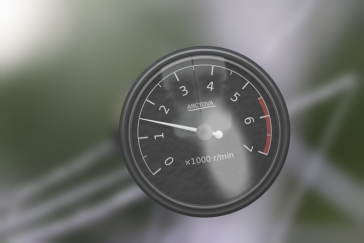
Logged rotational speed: {"value": 1500, "unit": "rpm"}
